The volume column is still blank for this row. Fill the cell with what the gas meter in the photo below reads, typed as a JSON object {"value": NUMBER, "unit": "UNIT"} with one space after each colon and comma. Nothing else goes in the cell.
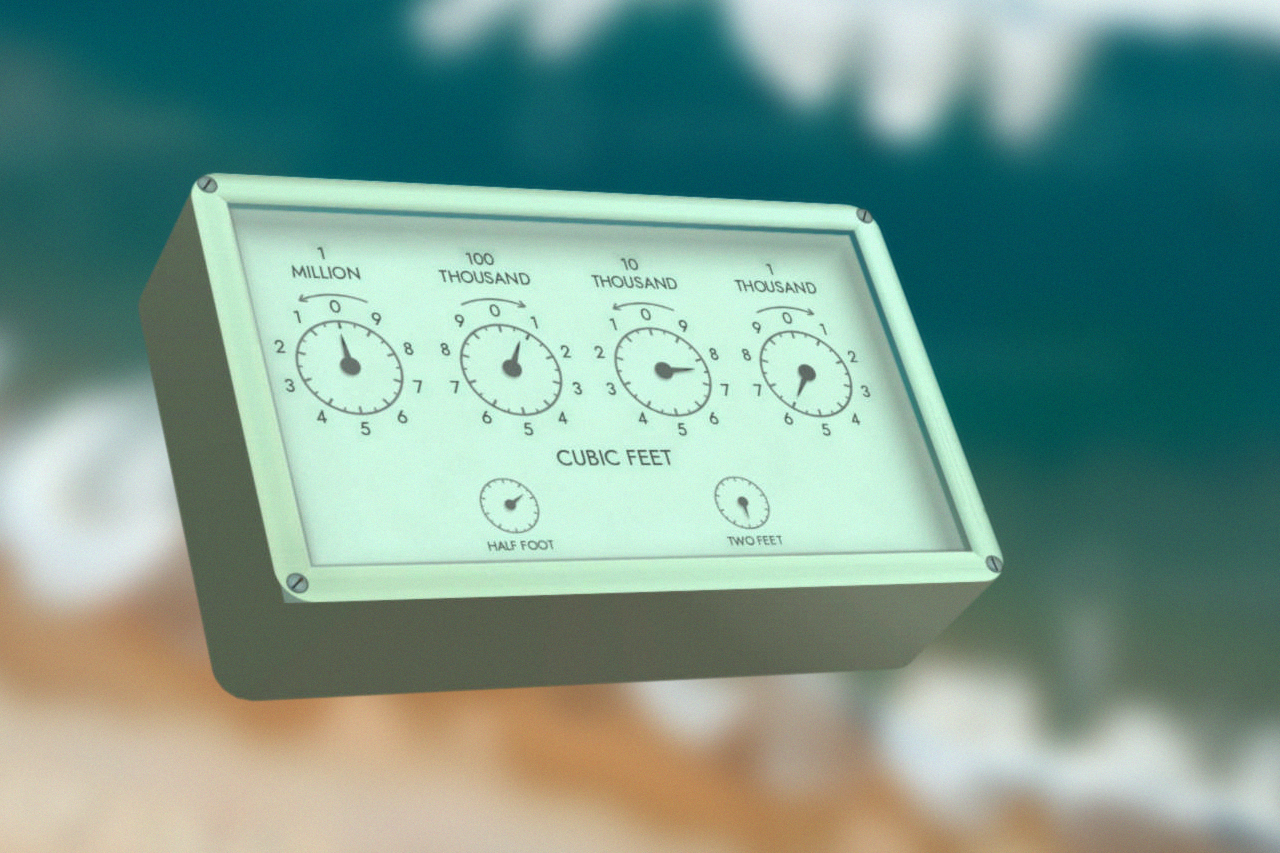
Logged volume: {"value": 7600, "unit": "ft³"}
